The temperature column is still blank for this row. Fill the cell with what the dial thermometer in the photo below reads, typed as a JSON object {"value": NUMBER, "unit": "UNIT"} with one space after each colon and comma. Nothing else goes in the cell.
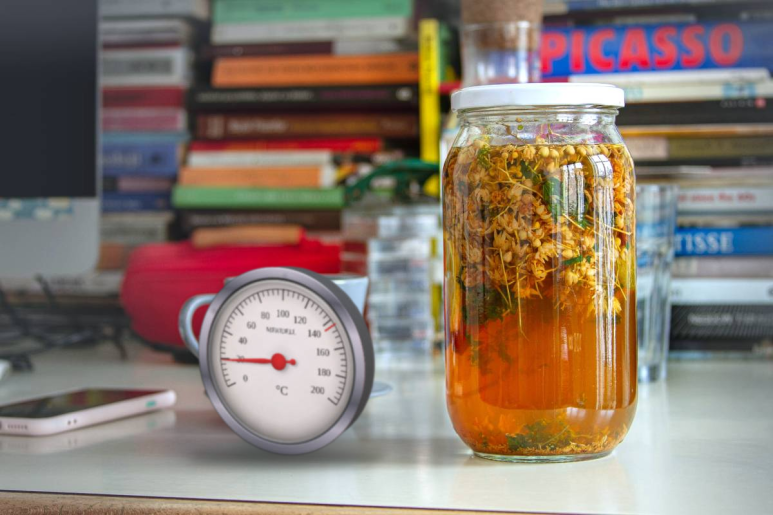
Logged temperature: {"value": 20, "unit": "°C"}
